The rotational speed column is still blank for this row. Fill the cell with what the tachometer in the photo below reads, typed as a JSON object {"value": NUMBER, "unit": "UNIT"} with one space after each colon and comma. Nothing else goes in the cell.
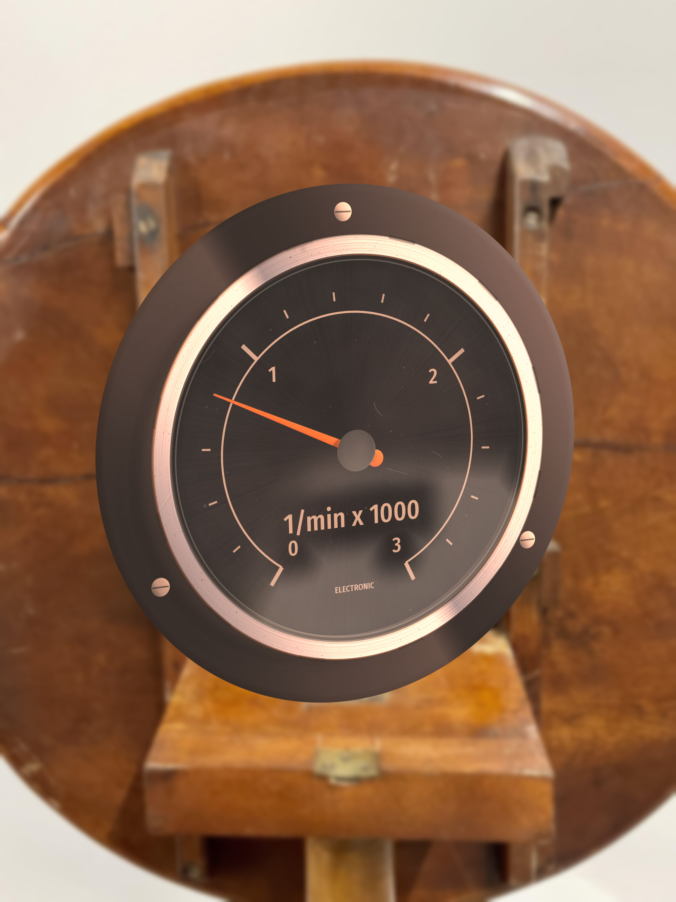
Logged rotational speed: {"value": 800, "unit": "rpm"}
